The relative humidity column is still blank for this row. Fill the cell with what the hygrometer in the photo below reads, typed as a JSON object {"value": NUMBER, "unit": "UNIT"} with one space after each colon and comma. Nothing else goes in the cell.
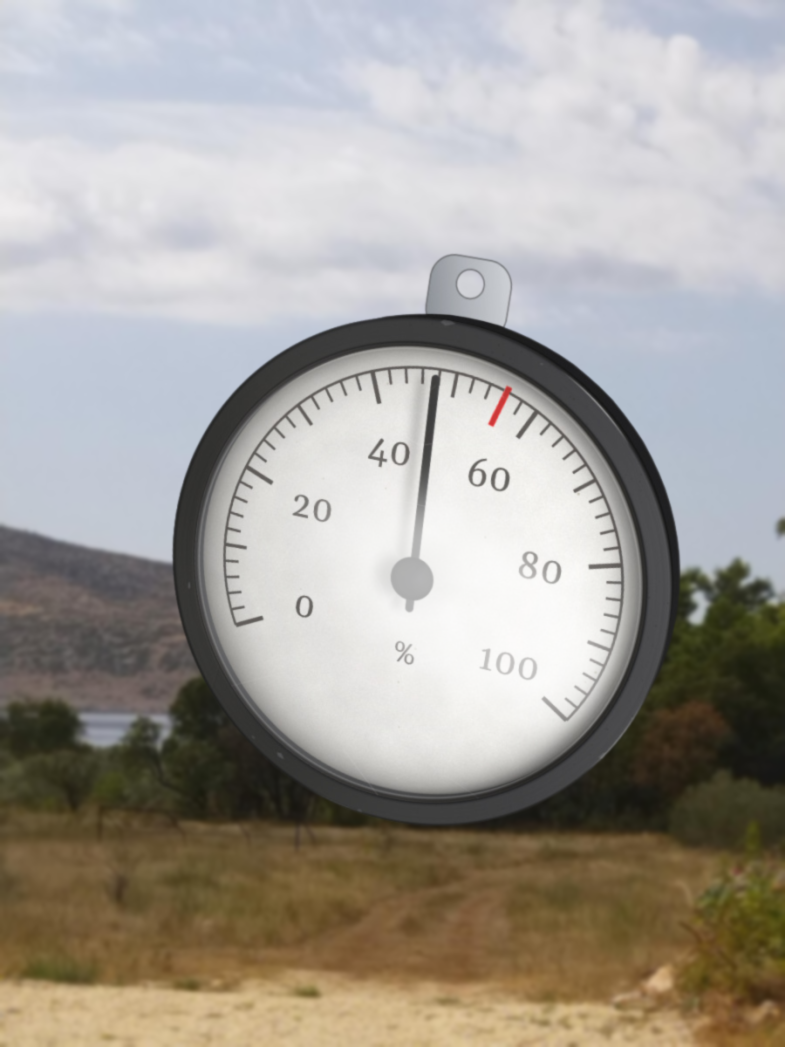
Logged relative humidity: {"value": 48, "unit": "%"}
